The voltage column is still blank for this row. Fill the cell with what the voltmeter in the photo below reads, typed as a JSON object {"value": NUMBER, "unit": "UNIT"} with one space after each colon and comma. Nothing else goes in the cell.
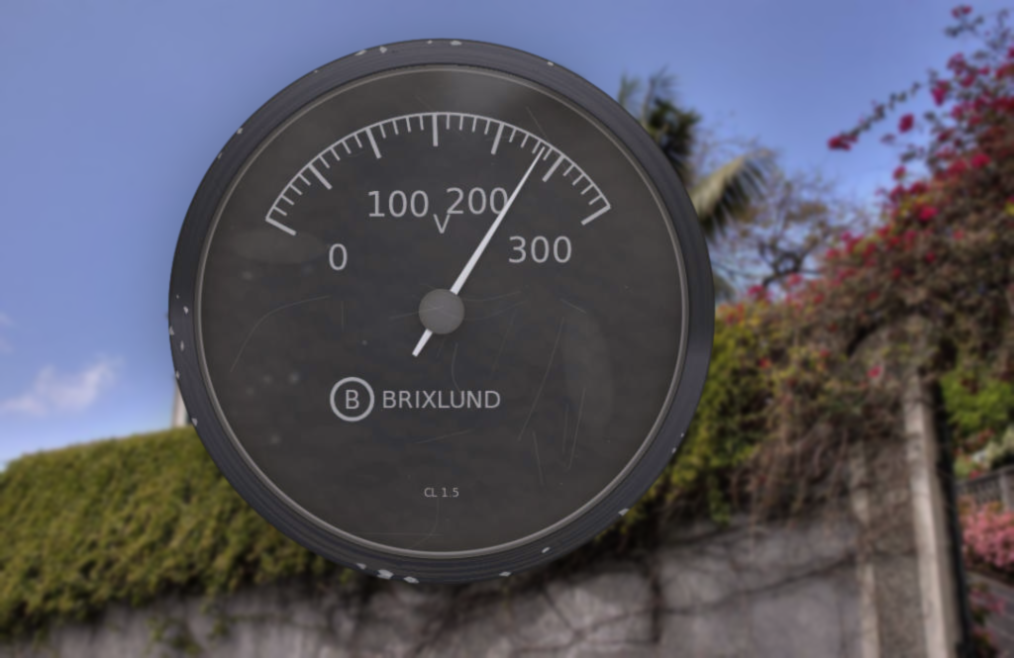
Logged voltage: {"value": 235, "unit": "V"}
